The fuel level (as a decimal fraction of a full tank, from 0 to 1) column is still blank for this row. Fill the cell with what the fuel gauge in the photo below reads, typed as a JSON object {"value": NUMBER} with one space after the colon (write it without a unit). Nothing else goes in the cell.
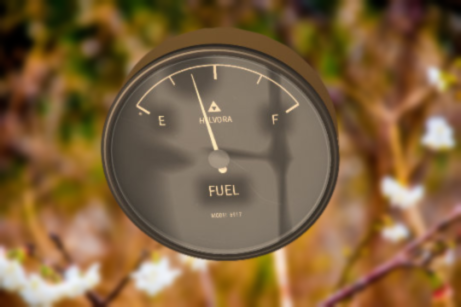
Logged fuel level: {"value": 0.375}
